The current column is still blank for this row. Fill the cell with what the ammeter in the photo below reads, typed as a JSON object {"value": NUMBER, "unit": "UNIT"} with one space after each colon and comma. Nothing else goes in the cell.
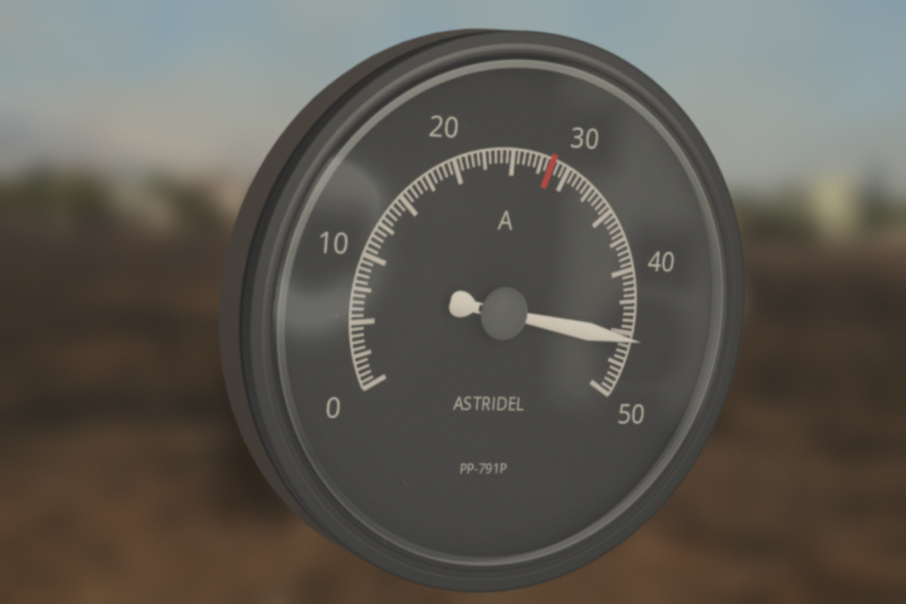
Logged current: {"value": 45.5, "unit": "A"}
